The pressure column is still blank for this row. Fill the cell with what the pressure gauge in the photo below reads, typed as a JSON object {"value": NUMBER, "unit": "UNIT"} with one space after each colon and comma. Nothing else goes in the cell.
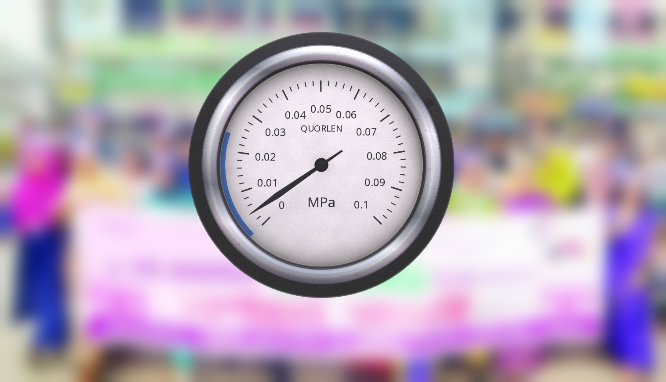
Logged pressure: {"value": 0.004, "unit": "MPa"}
